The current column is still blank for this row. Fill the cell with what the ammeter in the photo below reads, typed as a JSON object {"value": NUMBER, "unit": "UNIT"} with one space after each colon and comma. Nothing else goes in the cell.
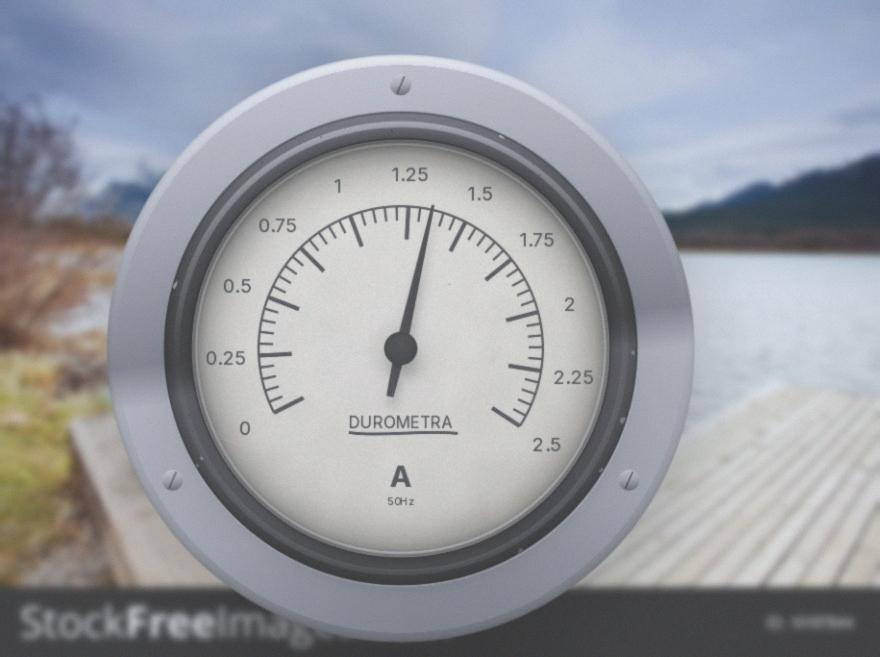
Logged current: {"value": 1.35, "unit": "A"}
